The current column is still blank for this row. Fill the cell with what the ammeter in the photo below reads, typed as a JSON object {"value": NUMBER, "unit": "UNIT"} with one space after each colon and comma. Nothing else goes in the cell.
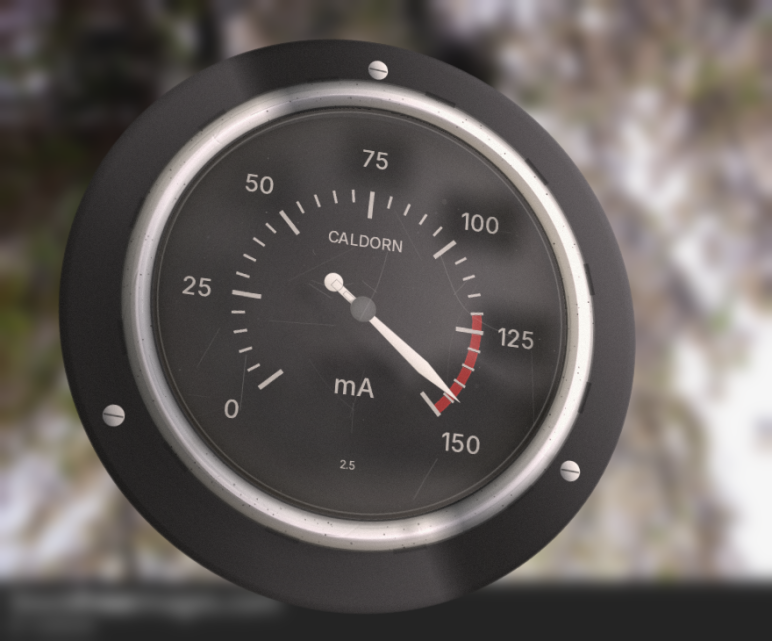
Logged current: {"value": 145, "unit": "mA"}
